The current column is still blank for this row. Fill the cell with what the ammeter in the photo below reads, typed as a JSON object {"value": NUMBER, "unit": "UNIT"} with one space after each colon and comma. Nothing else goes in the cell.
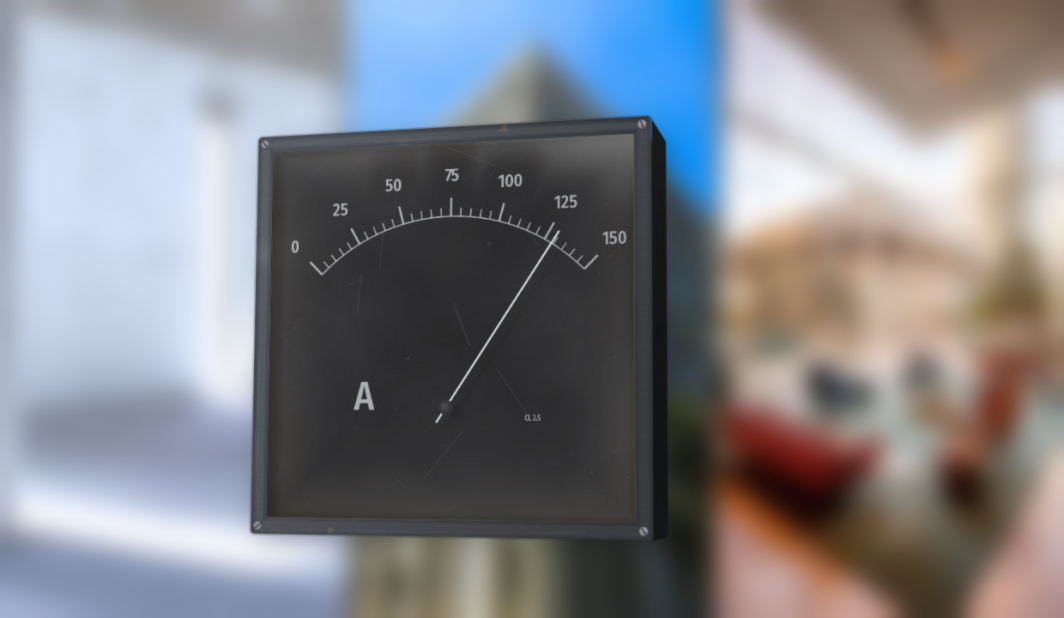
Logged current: {"value": 130, "unit": "A"}
